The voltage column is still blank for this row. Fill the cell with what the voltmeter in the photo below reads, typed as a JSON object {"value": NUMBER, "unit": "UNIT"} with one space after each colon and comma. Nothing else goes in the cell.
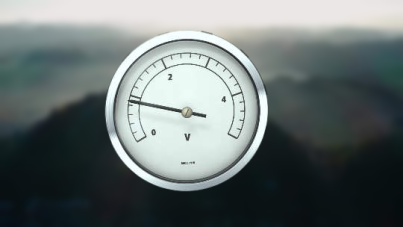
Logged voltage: {"value": 0.9, "unit": "V"}
